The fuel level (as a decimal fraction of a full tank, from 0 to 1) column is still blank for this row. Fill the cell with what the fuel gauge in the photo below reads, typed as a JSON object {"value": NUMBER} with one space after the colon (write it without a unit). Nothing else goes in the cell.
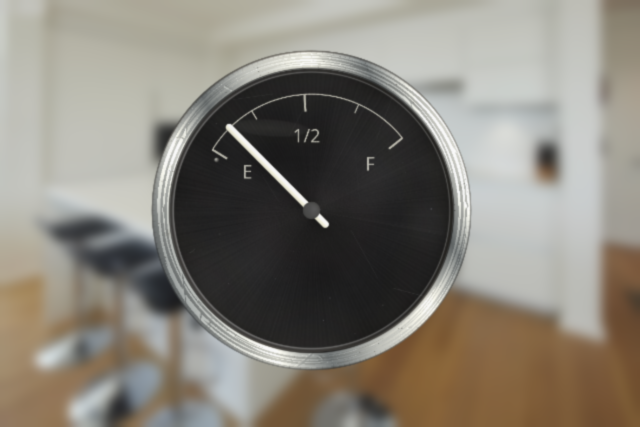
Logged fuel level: {"value": 0.125}
